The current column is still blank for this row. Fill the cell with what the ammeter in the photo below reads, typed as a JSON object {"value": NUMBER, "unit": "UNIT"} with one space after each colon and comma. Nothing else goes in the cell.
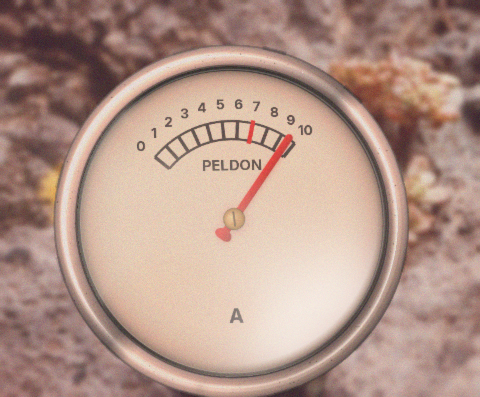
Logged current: {"value": 9.5, "unit": "A"}
